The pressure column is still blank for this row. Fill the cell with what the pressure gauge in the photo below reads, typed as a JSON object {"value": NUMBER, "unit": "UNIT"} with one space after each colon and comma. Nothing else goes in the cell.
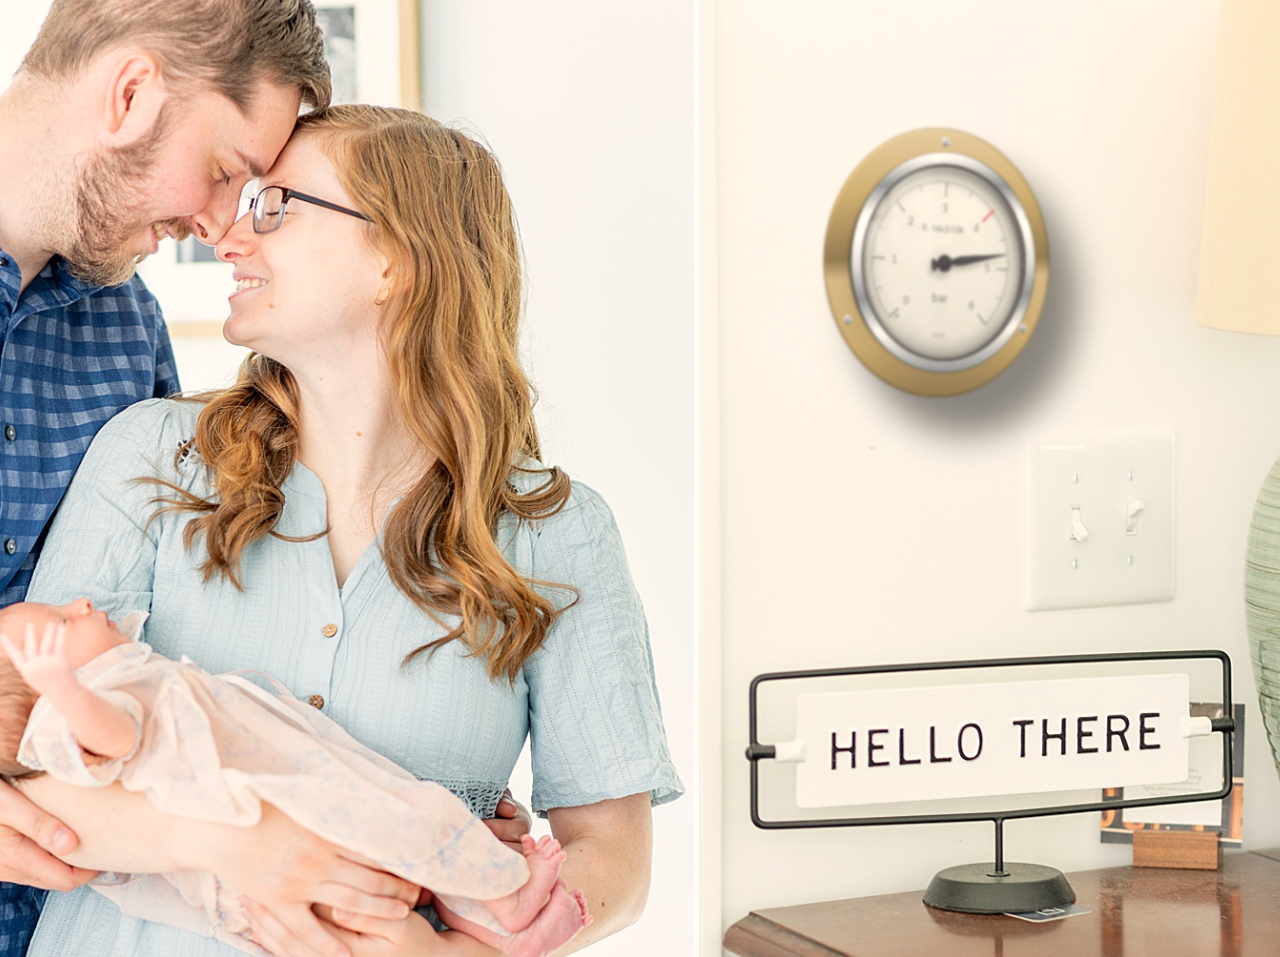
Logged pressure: {"value": 4.75, "unit": "bar"}
